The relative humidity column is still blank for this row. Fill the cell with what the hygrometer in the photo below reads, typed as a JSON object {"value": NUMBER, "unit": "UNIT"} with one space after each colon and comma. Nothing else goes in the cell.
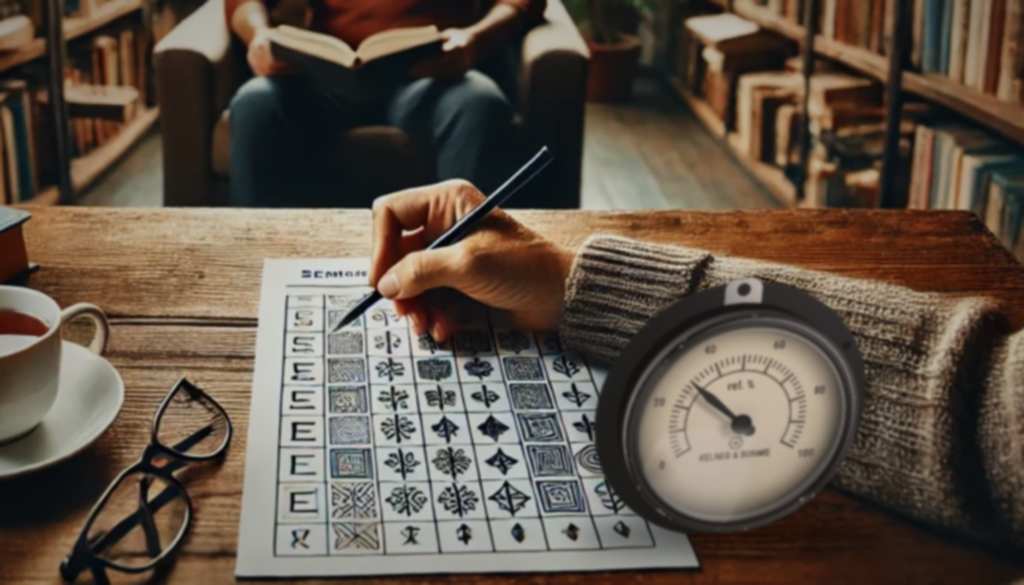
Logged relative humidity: {"value": 30, "unit": "%"}
